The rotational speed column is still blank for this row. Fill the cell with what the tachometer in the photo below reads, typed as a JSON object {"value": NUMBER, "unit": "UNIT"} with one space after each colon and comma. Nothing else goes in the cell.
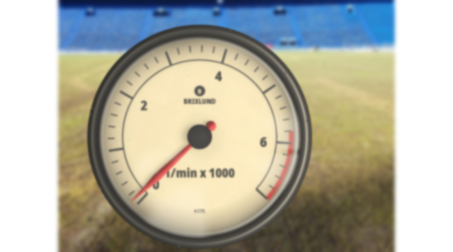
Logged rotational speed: {"value": 100, "unit": "rpm"}
